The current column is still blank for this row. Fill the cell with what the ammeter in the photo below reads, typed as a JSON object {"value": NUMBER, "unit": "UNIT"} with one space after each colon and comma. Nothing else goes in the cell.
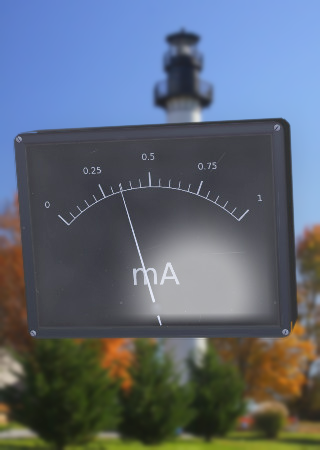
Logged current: {"value": 0.35, "unit": "mA"}
